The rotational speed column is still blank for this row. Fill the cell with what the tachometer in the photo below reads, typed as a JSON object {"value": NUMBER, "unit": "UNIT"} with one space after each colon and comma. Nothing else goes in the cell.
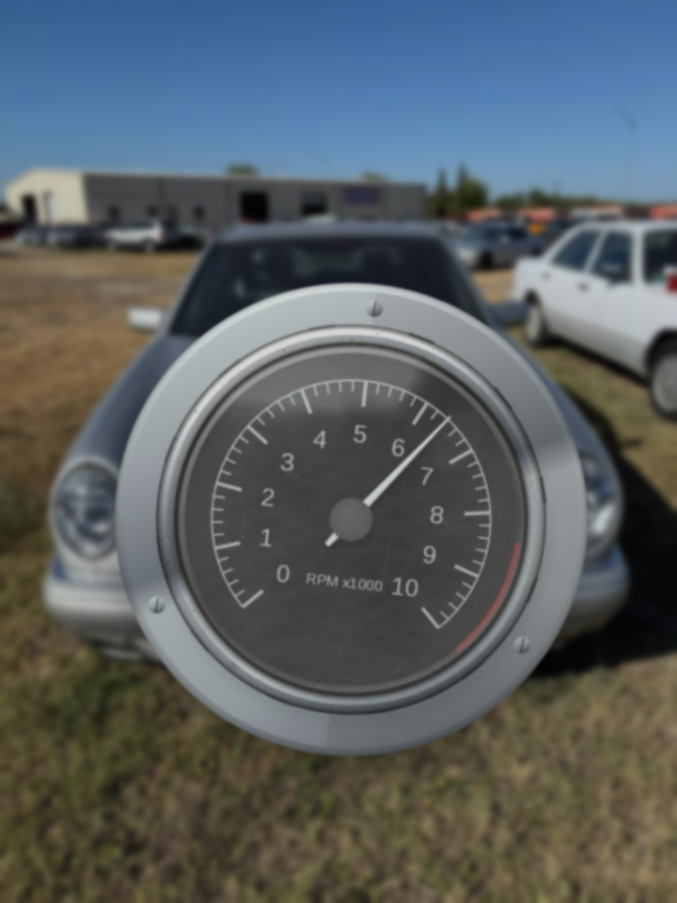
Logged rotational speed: {"value": 6400, "unit": "rpm"}
